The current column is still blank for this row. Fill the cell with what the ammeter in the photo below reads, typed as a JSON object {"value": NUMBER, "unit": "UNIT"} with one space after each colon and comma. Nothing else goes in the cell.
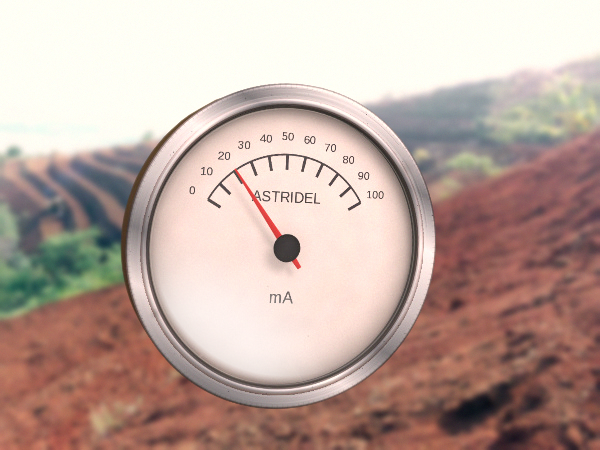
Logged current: {"value": 20, "unit": "mA"}
